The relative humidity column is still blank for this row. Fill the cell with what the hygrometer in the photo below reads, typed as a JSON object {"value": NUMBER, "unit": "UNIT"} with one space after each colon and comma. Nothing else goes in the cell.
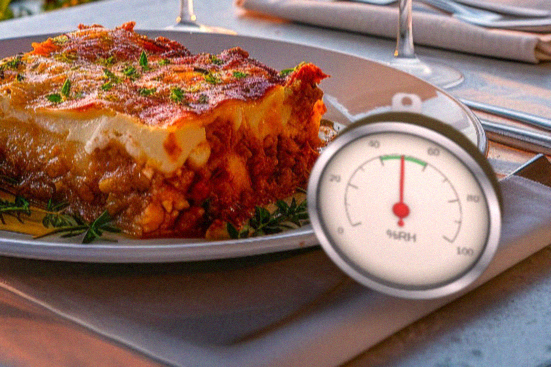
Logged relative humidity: {"value": 50, "unit": "%"}
